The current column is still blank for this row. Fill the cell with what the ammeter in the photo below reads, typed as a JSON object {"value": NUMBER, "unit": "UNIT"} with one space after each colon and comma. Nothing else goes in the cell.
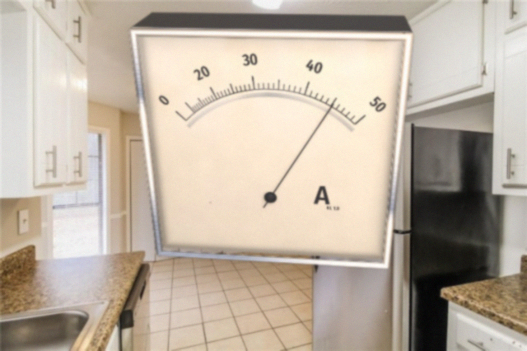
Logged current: {"value": 45, "unit": "A"}
